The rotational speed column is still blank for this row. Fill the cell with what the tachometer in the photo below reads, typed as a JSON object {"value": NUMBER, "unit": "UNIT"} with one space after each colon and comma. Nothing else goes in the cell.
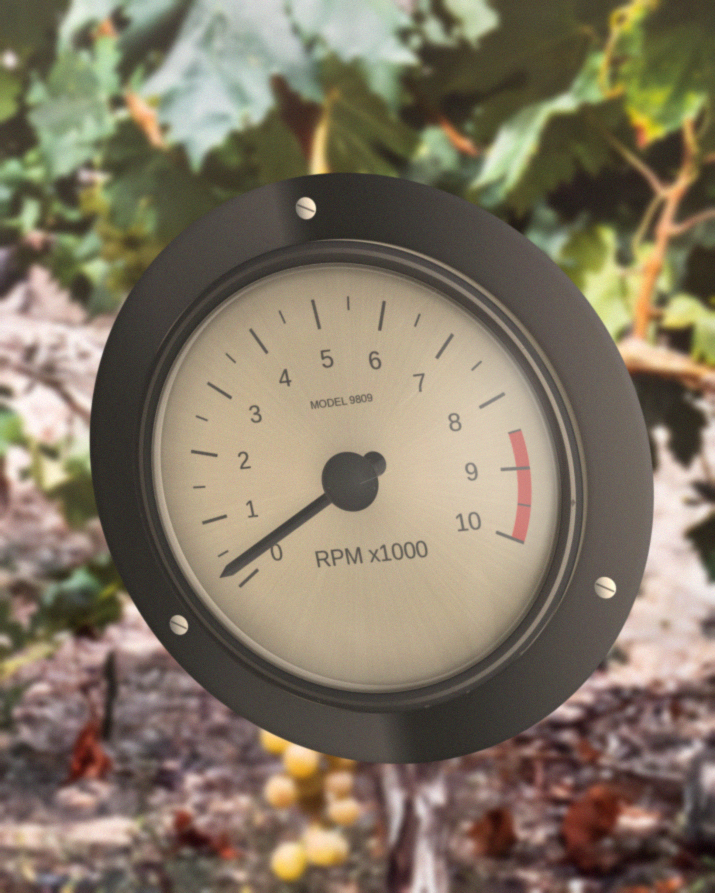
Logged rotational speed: {"value": 250, "unit": "rpm"}
